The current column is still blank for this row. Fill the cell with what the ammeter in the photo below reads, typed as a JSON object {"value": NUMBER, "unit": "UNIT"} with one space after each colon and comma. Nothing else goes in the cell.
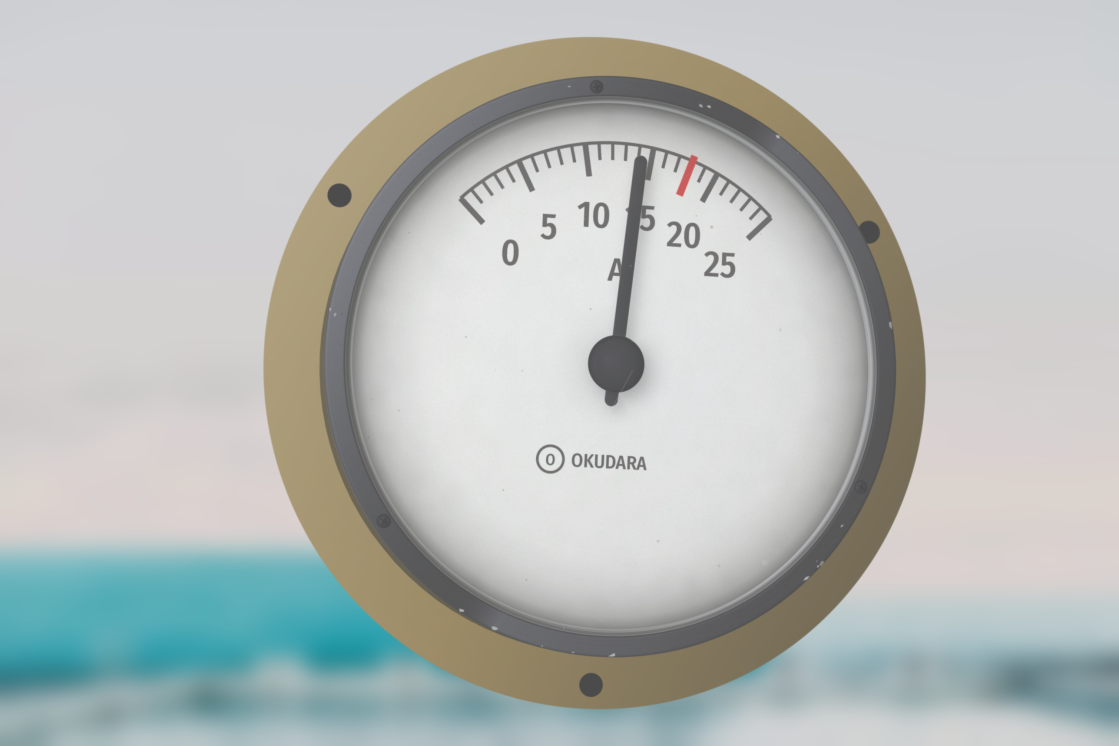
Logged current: {"value": 14, "unit": "A"}
